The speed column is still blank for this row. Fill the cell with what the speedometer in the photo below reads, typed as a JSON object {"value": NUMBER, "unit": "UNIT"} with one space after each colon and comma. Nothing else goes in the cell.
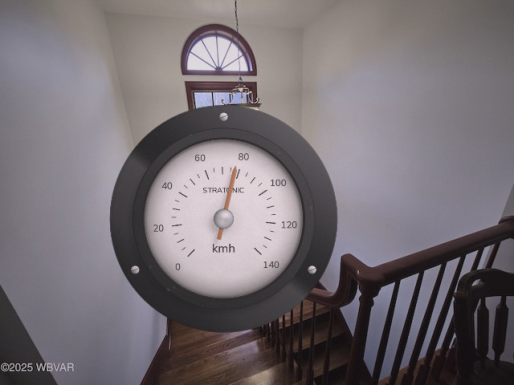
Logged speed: {"value": 77.5, "unit": "km/h"}
